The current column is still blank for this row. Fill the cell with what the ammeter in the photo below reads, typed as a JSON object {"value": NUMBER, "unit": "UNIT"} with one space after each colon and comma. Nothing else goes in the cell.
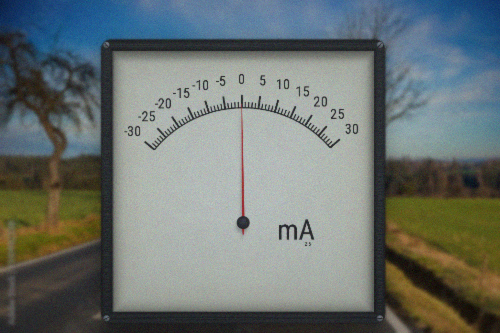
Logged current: {"value": 0, "unit": "mA"}
